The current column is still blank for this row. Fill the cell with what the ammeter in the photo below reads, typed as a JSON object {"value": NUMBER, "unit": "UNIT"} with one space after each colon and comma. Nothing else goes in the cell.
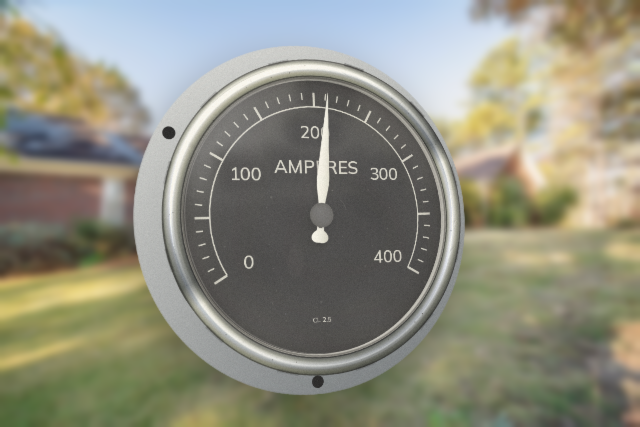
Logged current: {"value": 210, "unit": "A"}
